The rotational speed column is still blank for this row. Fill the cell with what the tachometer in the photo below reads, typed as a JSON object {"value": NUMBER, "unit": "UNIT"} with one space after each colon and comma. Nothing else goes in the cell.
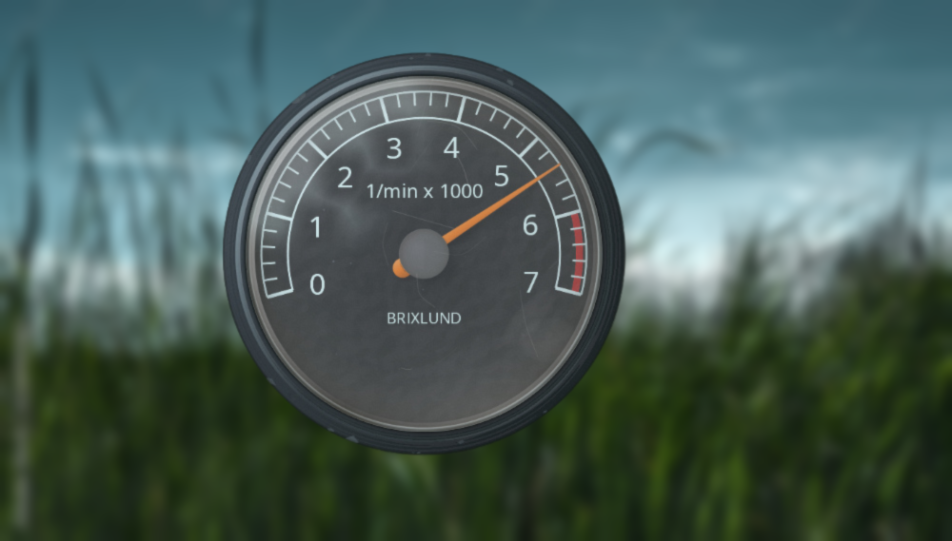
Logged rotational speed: {"value": 5400, "unit": "rpm"}
